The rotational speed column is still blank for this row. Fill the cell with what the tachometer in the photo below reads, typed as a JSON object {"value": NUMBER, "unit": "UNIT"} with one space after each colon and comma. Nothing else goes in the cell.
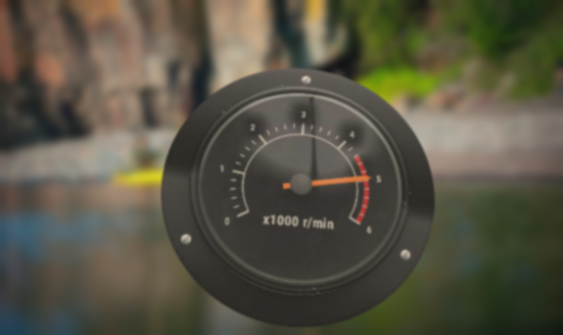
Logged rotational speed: {"value": 5000, "unit": "rpm"}
